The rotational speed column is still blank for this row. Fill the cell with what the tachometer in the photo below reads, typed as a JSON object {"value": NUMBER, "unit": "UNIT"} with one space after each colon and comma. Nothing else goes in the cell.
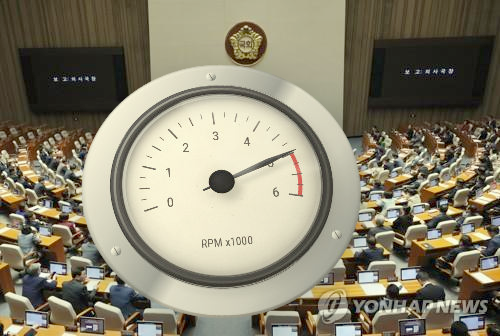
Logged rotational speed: {"value": 5000, "unit": "rpm"}
